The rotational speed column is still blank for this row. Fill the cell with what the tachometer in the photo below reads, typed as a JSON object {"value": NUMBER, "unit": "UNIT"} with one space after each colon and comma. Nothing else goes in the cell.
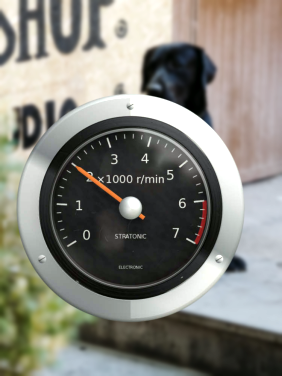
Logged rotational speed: {"value": 2000, "unit": "rpm"}
